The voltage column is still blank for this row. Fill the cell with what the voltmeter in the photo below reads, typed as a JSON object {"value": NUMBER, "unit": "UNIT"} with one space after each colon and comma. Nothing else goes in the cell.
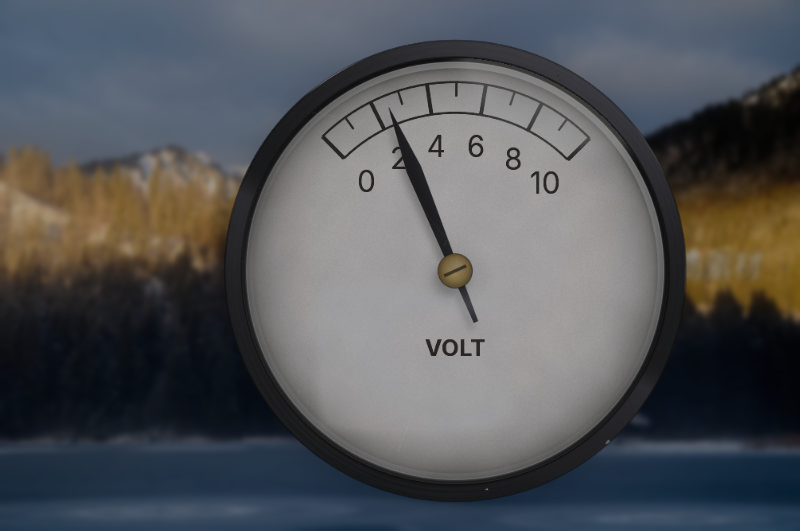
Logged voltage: {"value": 2.5, "unit": "V"}
